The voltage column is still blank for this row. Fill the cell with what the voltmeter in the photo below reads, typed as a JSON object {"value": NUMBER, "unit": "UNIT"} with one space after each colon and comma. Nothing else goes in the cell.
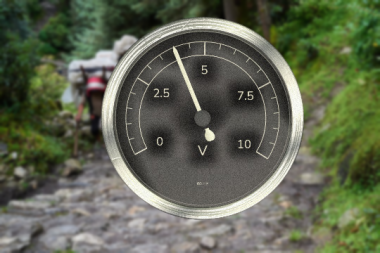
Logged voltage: {"value": 4, "unit": "V"}
